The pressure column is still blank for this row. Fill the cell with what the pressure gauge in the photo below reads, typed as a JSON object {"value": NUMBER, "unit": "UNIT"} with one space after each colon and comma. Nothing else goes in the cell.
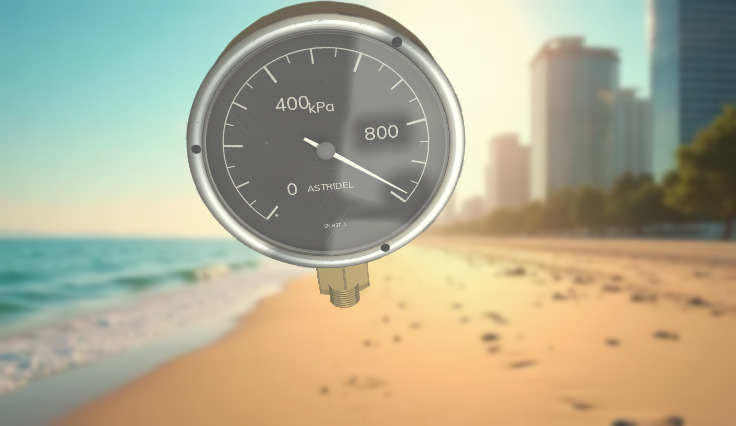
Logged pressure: {"value": 975, "unit": "kPa"}
